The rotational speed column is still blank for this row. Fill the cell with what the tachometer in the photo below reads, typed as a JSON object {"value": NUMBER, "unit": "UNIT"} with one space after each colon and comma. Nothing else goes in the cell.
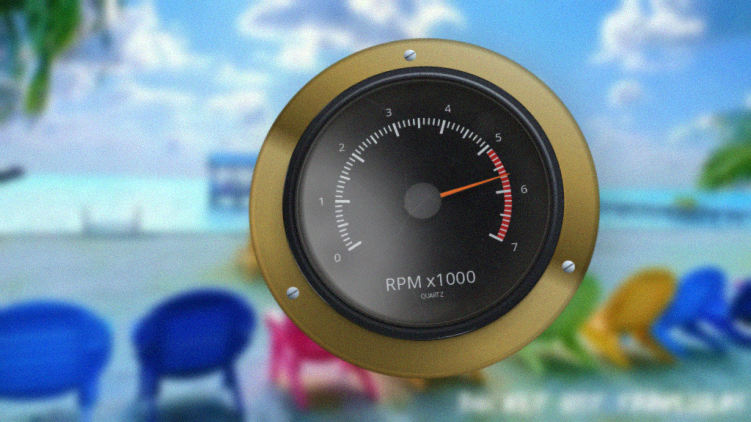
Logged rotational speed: {"value": 5700, "unit": "rpm"}
